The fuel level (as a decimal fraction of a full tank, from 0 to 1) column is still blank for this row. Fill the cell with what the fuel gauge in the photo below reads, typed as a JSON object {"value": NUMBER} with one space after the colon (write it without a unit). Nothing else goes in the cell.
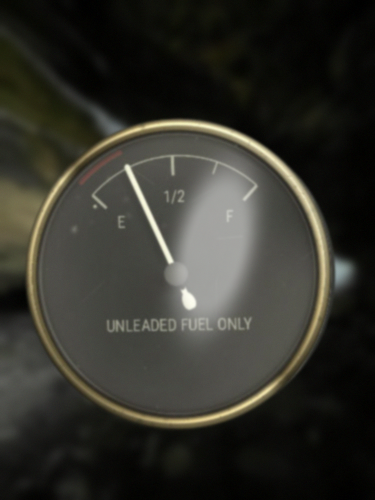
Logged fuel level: {"value": 0.25}
